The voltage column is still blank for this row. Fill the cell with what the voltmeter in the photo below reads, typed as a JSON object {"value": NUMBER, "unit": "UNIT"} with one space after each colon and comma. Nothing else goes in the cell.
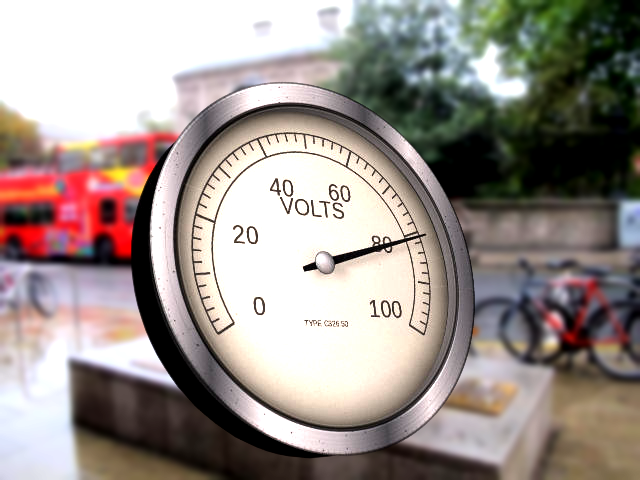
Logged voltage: {"value": 81, "unit": "V"}
